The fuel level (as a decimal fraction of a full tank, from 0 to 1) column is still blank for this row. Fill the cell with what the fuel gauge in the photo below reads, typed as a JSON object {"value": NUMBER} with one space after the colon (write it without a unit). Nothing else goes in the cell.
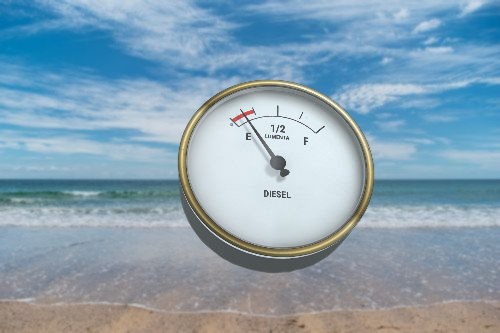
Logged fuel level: {"value": 0.125}
